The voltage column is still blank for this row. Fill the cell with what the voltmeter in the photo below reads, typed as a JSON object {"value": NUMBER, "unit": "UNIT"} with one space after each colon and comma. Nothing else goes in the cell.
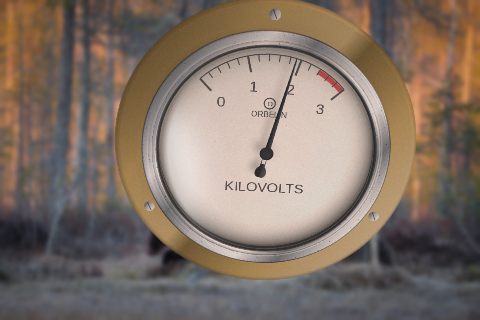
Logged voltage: {"value": 1.9, "unit": "kV"}
